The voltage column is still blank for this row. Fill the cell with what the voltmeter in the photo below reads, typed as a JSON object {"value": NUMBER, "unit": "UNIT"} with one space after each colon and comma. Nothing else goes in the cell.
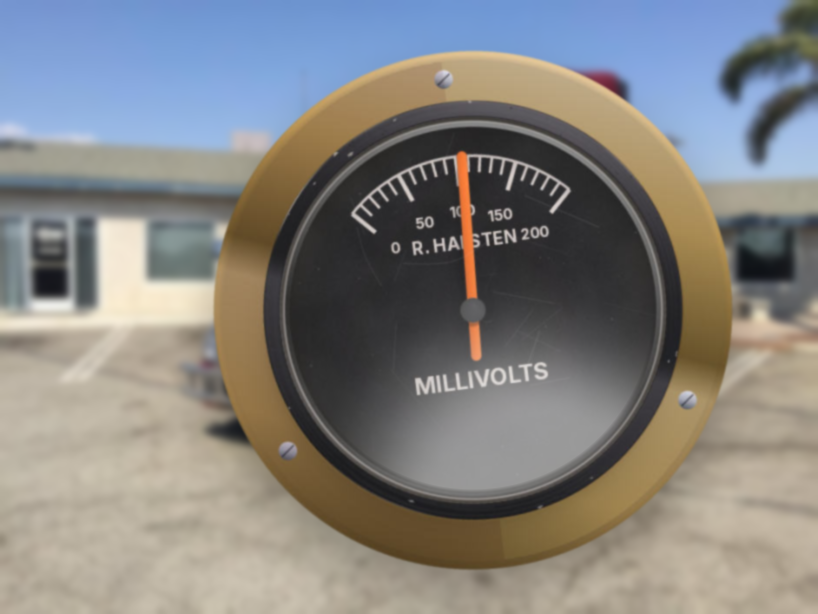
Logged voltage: {"value": 105, "unit": "mV"}
